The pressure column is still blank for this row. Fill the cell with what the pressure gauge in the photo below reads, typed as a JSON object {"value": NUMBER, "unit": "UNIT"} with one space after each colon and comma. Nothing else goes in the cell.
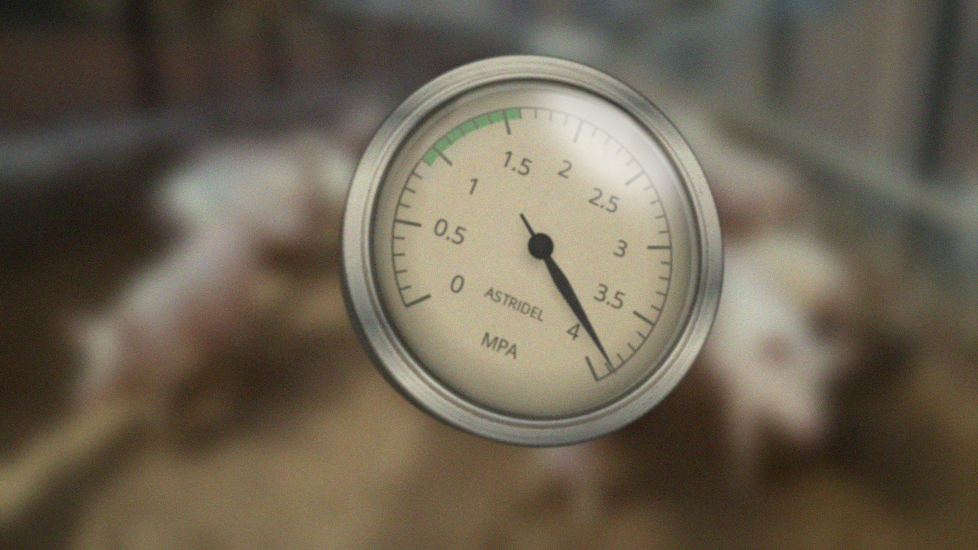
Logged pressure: {"value": 3.9, "unit": "MPa"}
